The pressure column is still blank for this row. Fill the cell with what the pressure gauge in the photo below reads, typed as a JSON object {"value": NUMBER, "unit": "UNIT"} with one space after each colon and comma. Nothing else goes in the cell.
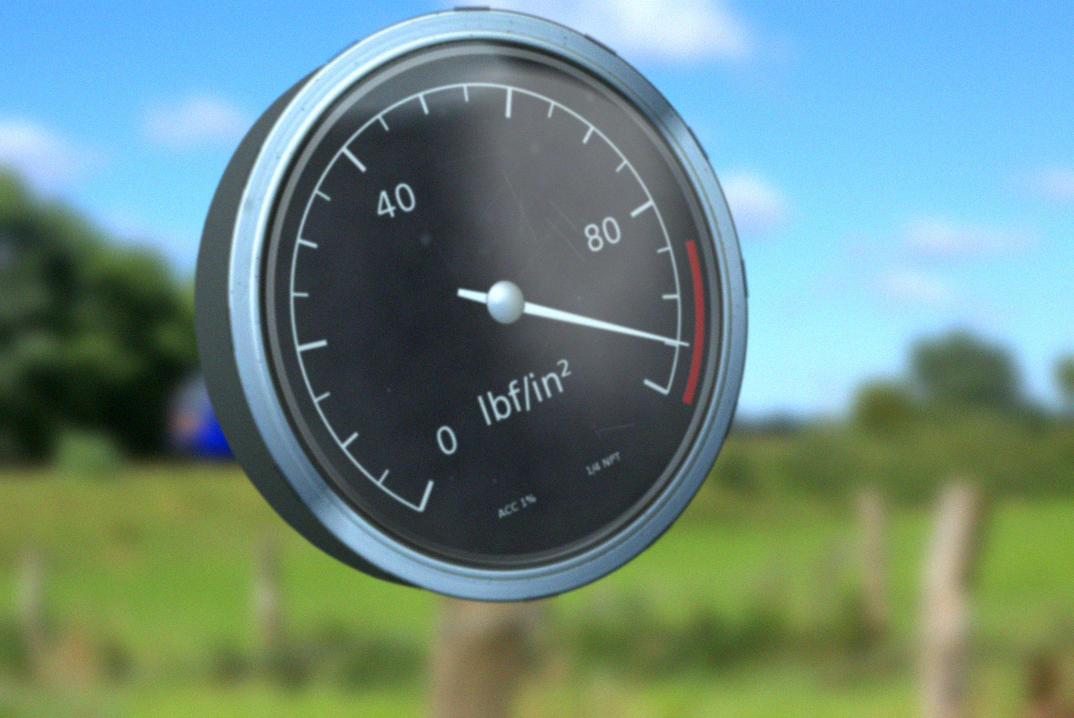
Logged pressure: {"value": 95, "unit": "psi"}
